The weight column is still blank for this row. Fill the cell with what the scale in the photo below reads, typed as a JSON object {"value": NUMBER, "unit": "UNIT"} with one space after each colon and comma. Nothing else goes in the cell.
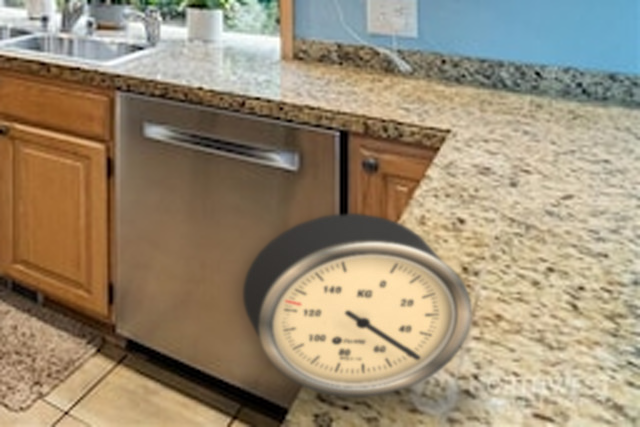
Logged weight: {"value": 50, "unit": "kg"}
